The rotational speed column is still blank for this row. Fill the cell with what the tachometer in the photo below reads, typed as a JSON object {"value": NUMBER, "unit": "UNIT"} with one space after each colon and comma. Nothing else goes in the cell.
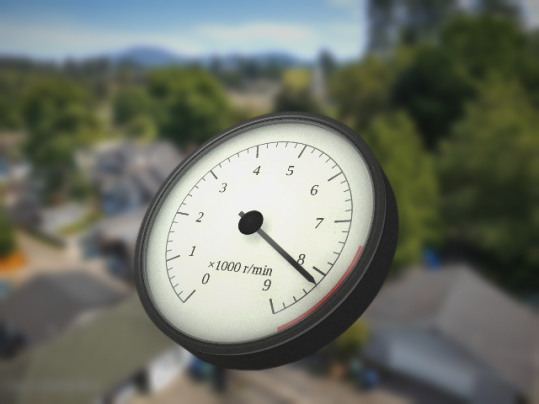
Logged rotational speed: {"value": 8200, "unit": "rpm"}
